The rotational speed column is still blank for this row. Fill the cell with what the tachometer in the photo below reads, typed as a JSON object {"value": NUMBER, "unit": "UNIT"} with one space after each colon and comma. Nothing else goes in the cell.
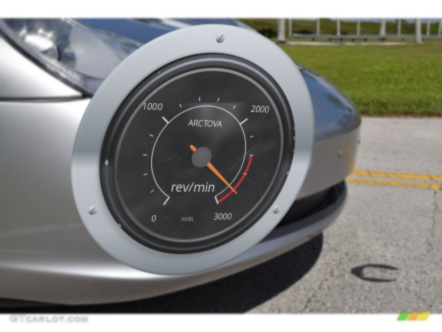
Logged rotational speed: {"value": 2800, "unit": "rpm"}
